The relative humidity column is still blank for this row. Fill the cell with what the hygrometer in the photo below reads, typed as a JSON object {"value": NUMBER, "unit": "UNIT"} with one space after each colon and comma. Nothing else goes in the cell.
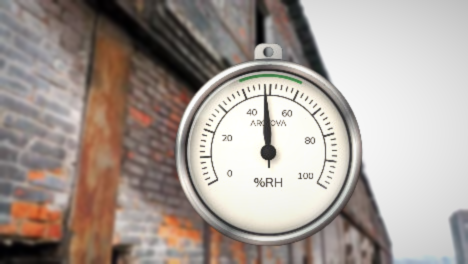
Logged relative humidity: {"value": 48, "unit": "%"}
